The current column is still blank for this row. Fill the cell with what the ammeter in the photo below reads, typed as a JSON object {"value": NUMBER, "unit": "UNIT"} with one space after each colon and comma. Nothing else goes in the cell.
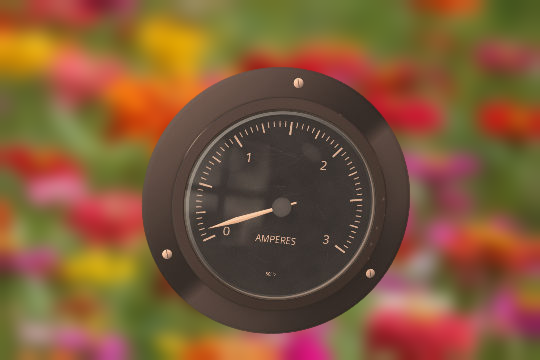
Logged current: {"value": 0.1, "unit": "A"}
